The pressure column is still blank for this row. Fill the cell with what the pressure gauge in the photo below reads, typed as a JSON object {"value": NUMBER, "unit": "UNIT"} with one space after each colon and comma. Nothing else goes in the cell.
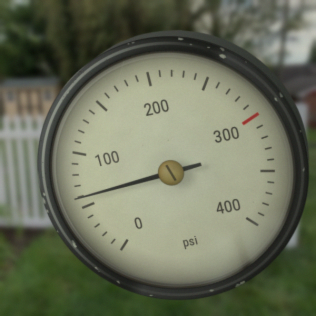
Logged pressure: {"value": 60, "unit": "psi"}
